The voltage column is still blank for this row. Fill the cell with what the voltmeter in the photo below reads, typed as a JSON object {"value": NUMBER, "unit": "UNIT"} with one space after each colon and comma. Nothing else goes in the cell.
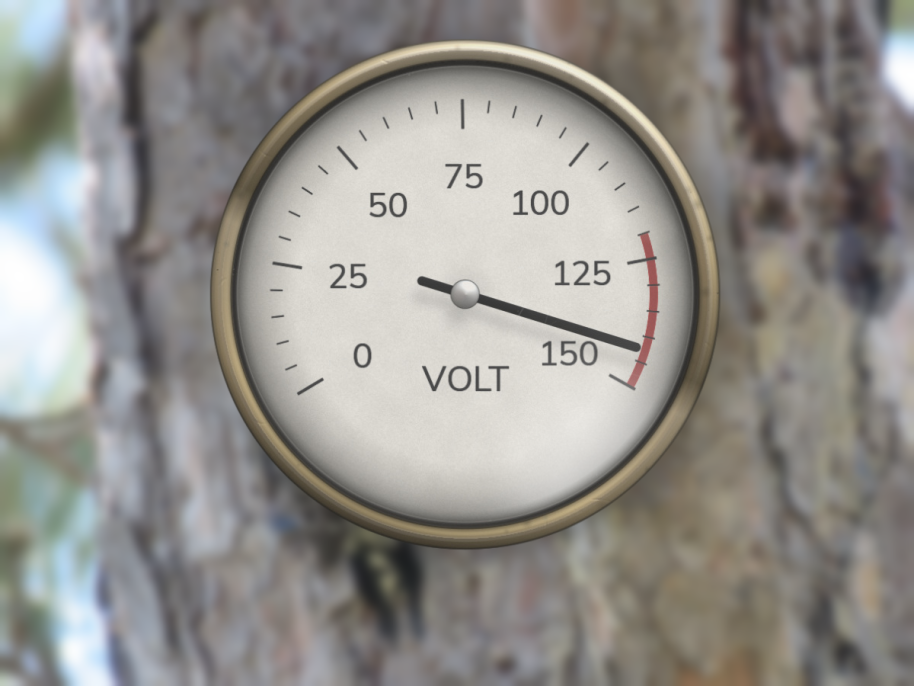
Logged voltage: {"value": 142.5, "unit": "V"}
